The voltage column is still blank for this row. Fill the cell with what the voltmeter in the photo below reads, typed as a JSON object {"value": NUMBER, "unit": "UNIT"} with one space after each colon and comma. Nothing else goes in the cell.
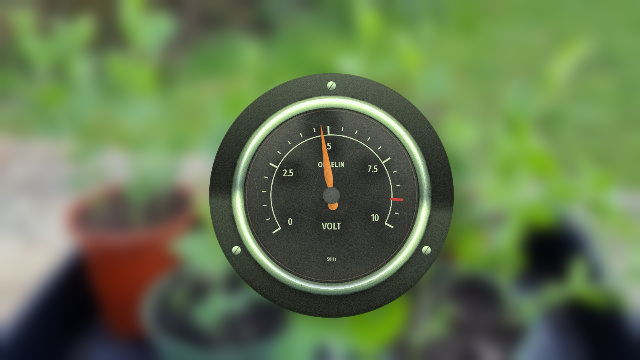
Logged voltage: {"value": 4.75, "unit": "V"}
